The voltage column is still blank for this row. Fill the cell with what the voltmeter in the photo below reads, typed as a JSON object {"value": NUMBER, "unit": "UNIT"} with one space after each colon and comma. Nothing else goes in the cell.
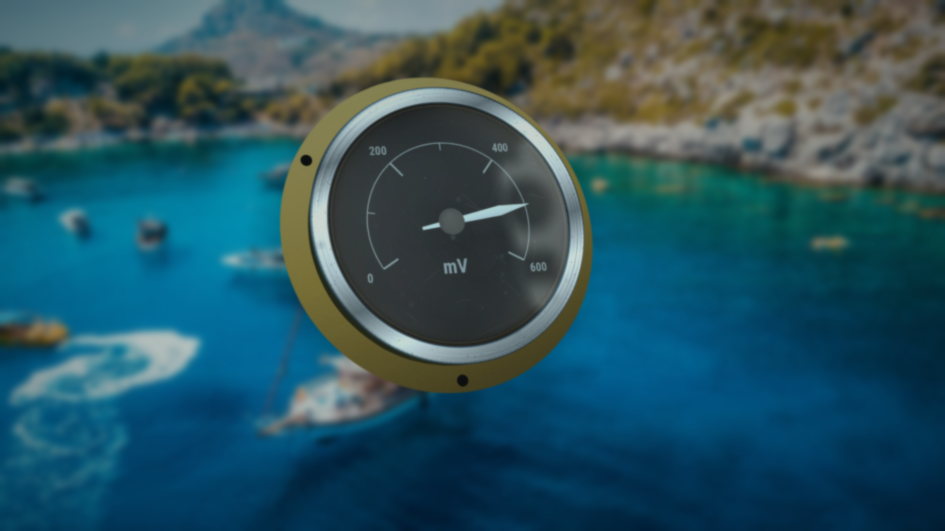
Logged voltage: {"value": 500, "unit": "mV"}
